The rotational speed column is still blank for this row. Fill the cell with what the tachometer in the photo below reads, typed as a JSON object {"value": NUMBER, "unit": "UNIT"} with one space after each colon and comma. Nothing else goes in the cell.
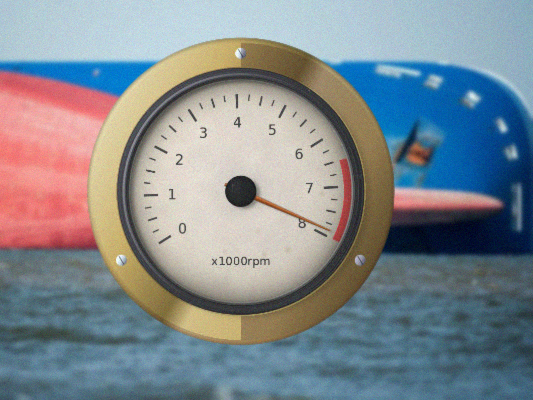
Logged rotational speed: {"value": 7875, "unit": "rpm"}
